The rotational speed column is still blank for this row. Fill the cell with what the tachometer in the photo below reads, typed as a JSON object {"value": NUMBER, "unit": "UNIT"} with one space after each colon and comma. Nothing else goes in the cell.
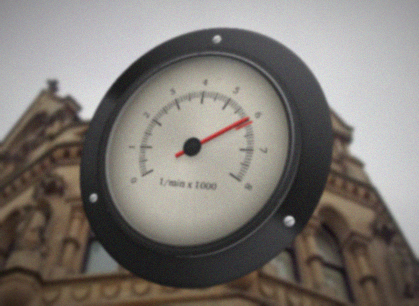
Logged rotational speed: {"value": 6000, "unit": "rpm"}
